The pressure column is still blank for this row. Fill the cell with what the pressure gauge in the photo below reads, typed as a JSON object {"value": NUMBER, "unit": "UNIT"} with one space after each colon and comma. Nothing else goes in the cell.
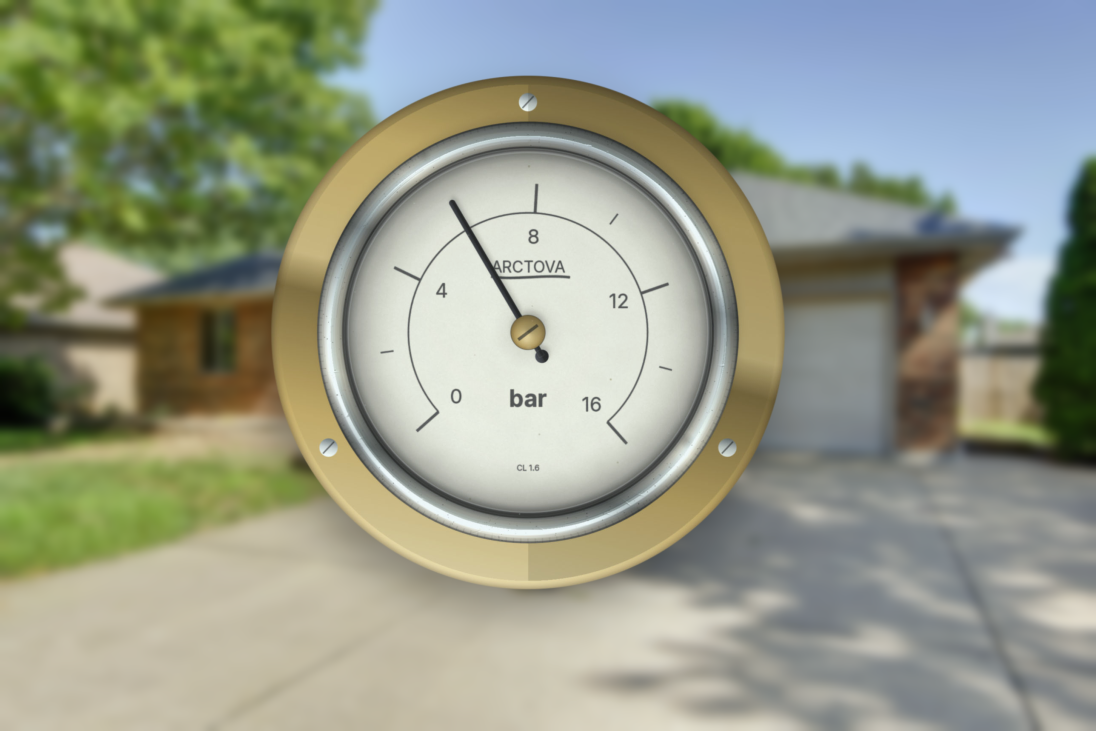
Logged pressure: {"value": 6, "unit": "bar"}
